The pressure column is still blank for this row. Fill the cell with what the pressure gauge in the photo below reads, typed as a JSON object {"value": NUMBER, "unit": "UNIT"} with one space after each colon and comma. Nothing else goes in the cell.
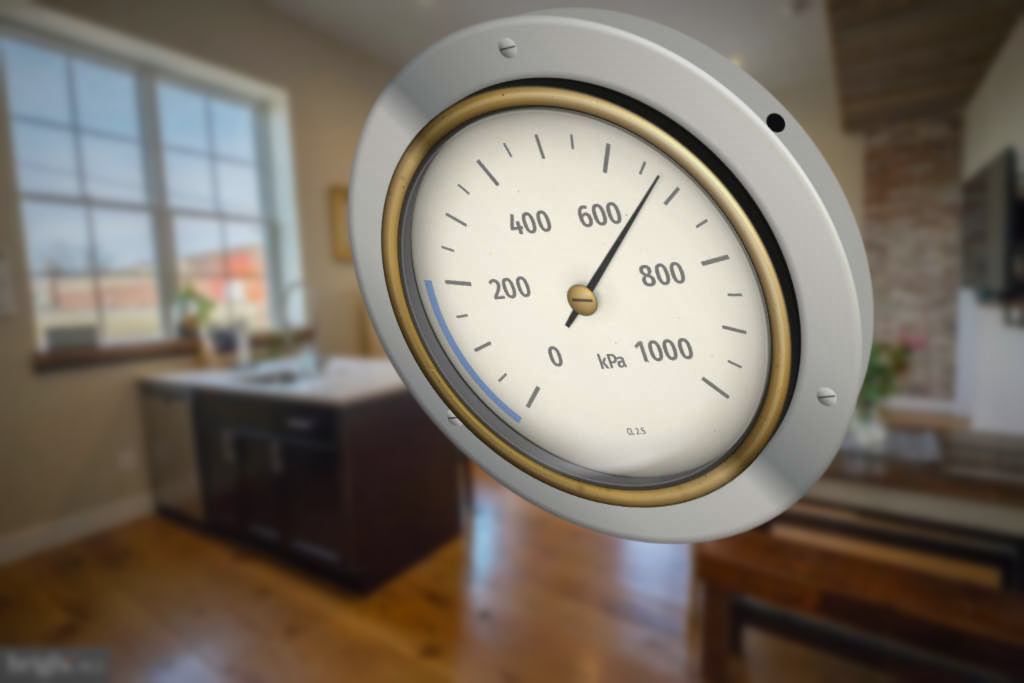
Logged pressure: {"value": 675, "unit": "kPa"}
